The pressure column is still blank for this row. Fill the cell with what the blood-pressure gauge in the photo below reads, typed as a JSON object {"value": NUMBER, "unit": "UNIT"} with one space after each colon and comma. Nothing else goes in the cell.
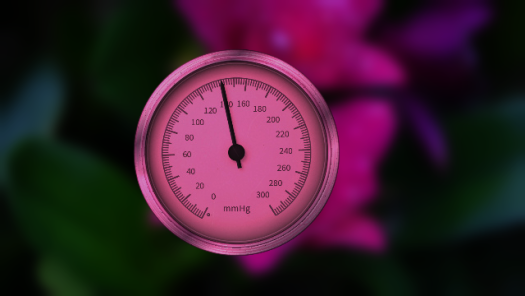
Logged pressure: {"value": 140, "unit": "mmHg"}
